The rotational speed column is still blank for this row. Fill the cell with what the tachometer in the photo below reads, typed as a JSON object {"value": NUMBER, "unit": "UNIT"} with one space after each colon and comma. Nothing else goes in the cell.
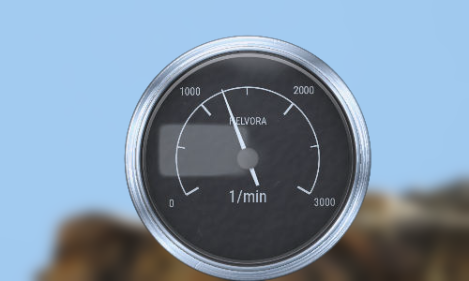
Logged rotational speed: {"value": 1250, "unit": "rpm"}
